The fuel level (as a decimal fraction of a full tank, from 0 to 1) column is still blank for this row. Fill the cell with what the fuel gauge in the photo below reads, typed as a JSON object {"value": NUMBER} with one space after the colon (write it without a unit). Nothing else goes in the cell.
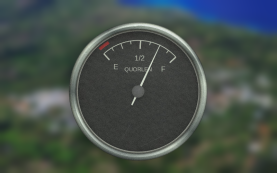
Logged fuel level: {"value": 0.75}
